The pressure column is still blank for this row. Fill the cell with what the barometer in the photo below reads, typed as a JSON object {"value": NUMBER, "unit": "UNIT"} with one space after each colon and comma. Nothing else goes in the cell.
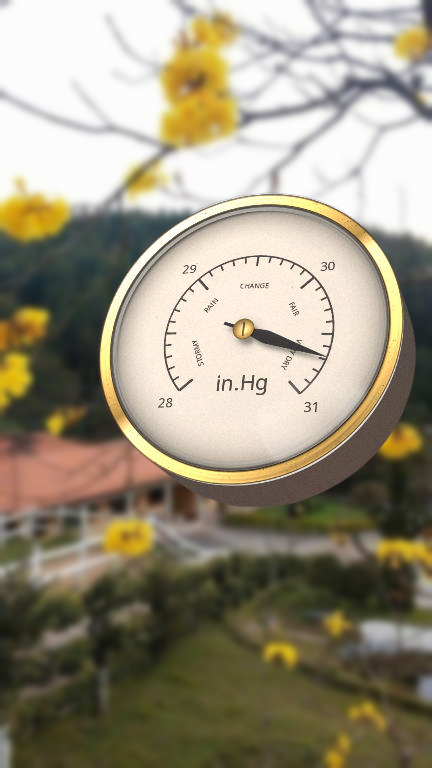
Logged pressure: {"value": 30.7, "unit": "inHg"}
